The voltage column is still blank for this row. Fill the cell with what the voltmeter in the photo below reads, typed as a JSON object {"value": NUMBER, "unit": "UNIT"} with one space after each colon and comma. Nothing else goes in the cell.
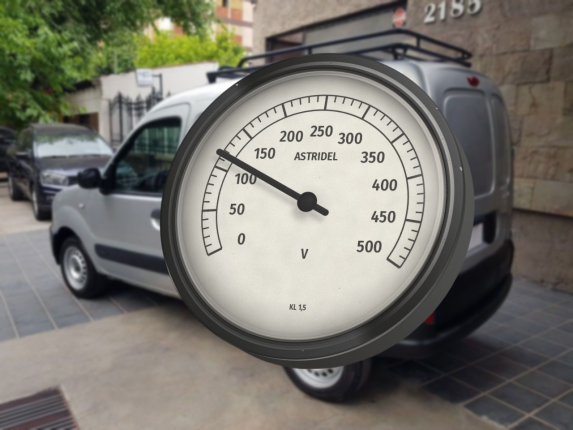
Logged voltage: {"value": 115, "unit": "V"}
